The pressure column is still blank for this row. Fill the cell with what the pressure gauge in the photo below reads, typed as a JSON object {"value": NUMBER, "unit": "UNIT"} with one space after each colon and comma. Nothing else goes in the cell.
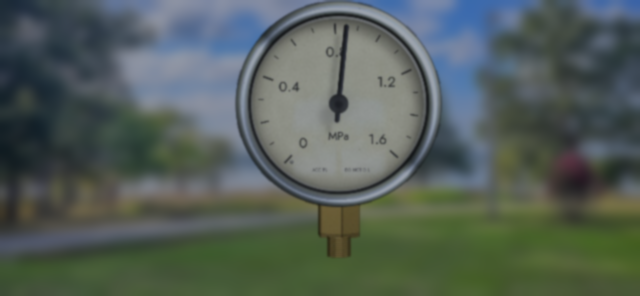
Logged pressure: {"value": 0.85, "unit": "MPa"}
